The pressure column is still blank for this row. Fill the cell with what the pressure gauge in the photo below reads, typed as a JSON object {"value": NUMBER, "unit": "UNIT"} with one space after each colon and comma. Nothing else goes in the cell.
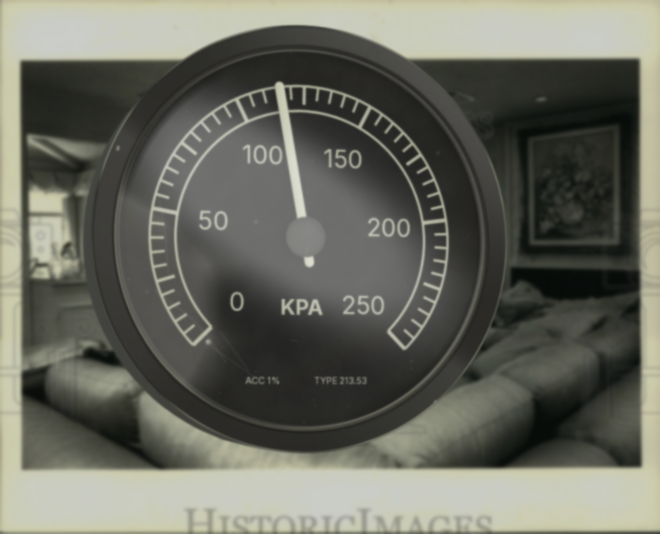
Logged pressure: {"value": 115, "unit": "kPa"}
